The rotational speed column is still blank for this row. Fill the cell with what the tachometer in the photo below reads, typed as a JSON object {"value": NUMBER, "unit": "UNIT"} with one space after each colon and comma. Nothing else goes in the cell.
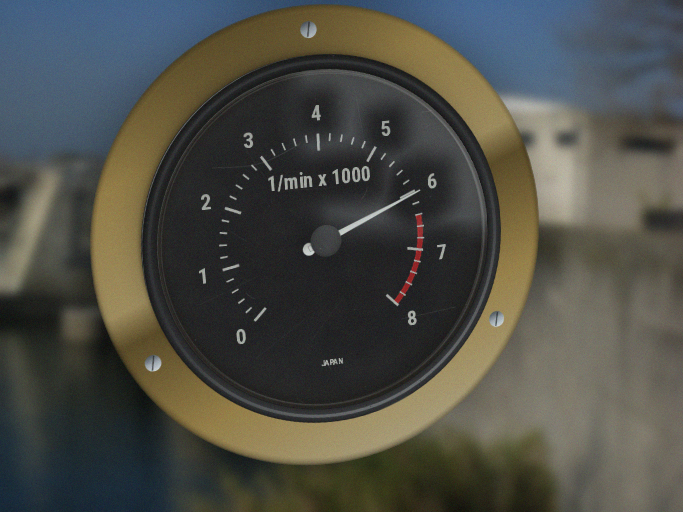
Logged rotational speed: {"value": 6000, "unit": "rpm"}
